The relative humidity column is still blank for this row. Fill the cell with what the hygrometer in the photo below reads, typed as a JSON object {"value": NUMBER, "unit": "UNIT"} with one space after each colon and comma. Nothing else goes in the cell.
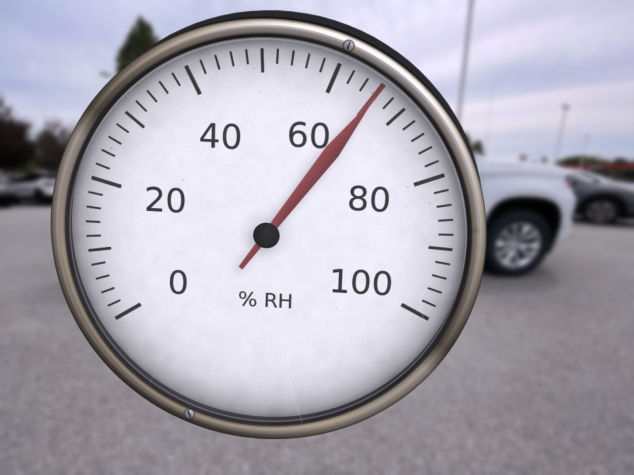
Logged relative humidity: {"value": 66, "unit": "%"}
